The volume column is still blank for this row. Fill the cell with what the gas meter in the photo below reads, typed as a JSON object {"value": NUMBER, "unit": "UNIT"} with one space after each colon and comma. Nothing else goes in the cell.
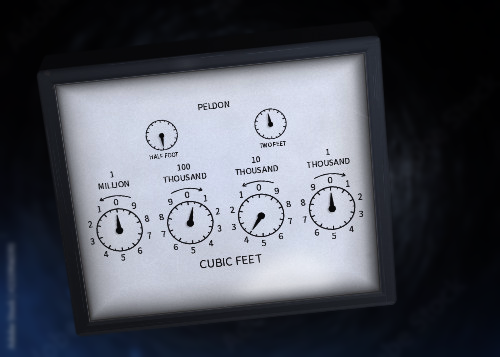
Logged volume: {"value": 4000, "unit": "ft³"}
